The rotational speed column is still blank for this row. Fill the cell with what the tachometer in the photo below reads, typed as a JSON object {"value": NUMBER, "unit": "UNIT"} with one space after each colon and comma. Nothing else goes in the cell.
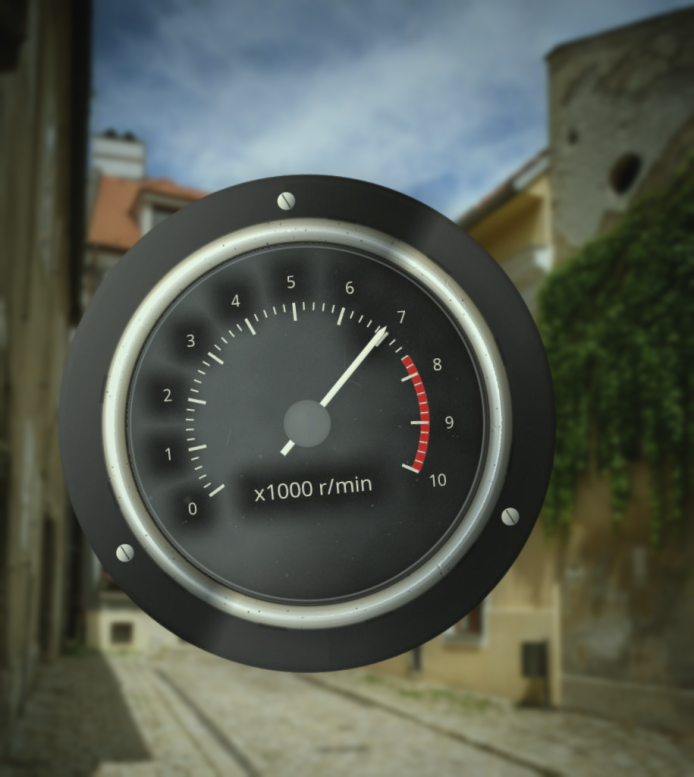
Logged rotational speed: {"value": 6900, "unit": "rpm"}
